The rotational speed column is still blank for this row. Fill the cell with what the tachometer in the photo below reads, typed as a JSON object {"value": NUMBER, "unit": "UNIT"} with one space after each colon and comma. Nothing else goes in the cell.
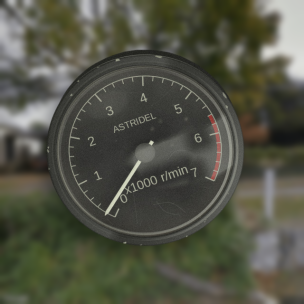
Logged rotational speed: {"value": 200, "unit": "rpm"}
